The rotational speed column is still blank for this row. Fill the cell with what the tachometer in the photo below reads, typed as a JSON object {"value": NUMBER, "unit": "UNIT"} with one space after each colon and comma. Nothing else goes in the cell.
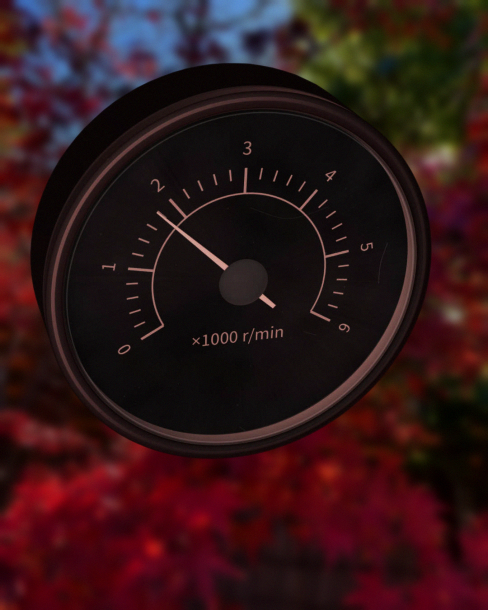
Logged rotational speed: {"value": 1800, "unit": "rpm"}
